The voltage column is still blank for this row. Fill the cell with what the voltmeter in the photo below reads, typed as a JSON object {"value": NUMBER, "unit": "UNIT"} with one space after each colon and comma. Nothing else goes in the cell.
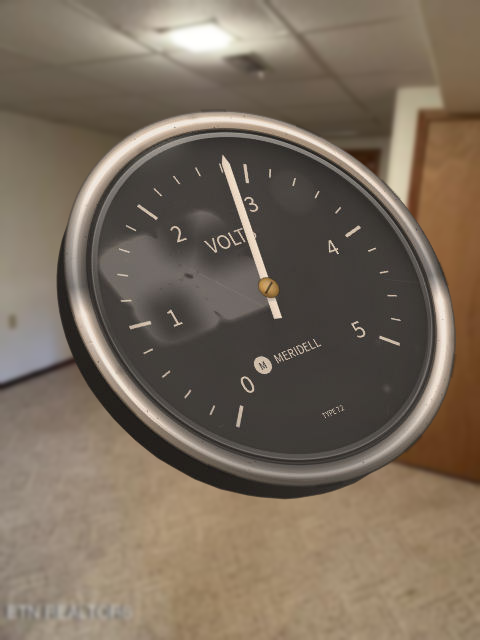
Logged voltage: {"value": 2.8, "unit": "V"}
